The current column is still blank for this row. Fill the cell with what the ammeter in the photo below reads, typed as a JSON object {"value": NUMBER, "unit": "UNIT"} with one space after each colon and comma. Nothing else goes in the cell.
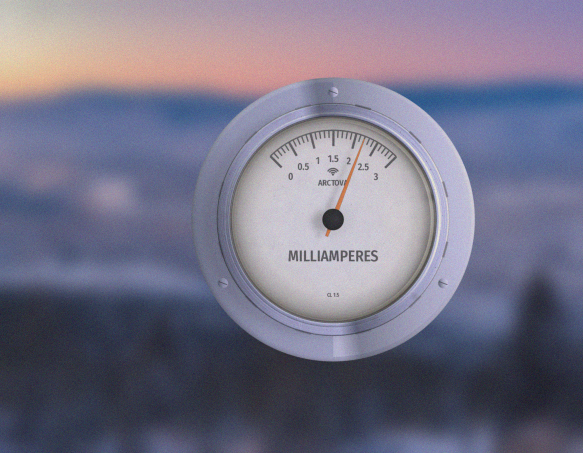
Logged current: {"value": 2.2, "unit": "mA"}
